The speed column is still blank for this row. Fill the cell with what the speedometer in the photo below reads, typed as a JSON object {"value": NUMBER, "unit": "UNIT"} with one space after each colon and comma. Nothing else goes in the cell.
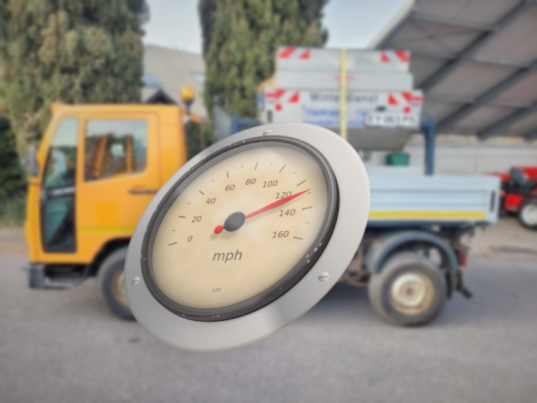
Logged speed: {"value": 130, "unit": "mph"}
